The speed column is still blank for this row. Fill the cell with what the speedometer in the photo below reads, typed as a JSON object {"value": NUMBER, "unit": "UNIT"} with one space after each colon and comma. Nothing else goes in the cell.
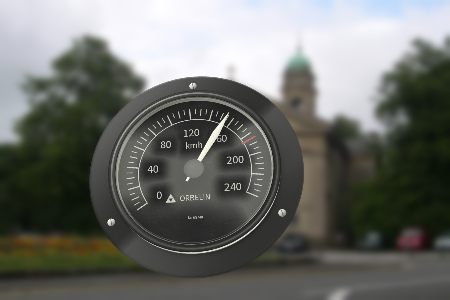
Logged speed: {"value": 155, "unit": "km/h"}
